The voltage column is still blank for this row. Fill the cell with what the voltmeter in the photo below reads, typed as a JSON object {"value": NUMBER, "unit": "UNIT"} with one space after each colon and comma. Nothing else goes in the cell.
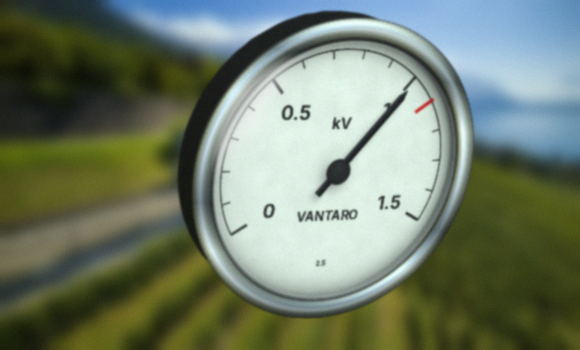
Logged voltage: {"value": 1, "unit": "kV"}
